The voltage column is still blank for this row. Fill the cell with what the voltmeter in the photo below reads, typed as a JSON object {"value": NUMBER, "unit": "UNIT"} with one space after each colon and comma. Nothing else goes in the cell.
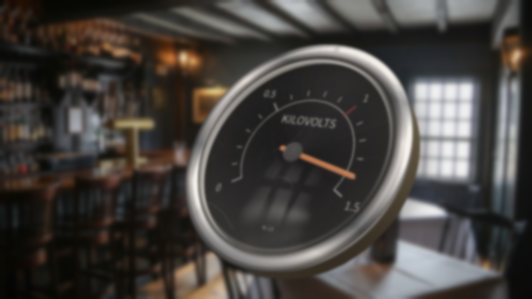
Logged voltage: {"value": 1.4, "unit": "kV"}
